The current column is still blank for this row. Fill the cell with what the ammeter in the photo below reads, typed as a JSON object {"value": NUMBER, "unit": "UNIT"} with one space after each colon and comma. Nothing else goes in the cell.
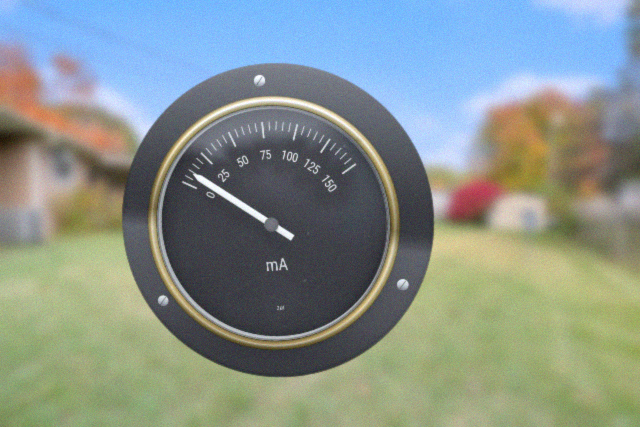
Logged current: {"value": 10, "unit": "mA"}
